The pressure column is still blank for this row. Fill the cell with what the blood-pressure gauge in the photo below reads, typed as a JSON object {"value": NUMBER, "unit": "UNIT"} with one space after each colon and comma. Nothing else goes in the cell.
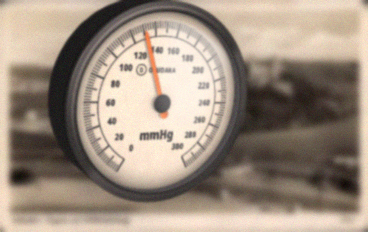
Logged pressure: {"value": 130, "unit": "mmHg"}
